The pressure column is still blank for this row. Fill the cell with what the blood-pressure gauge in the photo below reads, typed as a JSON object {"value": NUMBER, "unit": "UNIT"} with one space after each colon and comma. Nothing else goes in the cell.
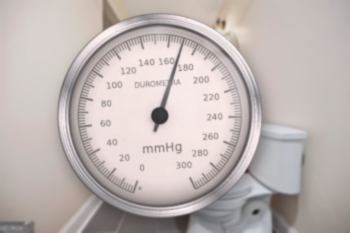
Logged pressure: {"value": 170, "unit": "mmHg"}
